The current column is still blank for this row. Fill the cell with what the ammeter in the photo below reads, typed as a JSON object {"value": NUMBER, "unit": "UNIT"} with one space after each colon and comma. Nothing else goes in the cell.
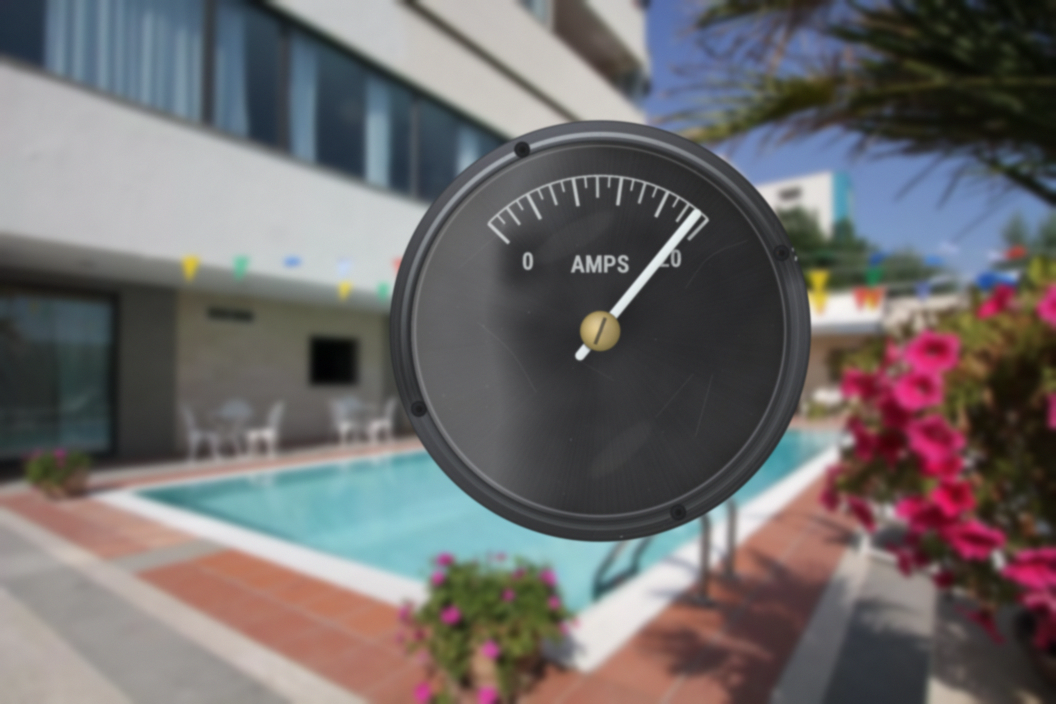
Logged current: {"value": 19, "unit": "A"}
